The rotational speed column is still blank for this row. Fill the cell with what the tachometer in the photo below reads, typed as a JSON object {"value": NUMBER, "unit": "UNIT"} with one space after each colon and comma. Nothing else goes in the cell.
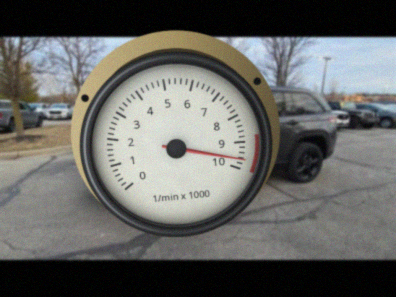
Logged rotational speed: {"value": 9600, "unit": "rpm"}
